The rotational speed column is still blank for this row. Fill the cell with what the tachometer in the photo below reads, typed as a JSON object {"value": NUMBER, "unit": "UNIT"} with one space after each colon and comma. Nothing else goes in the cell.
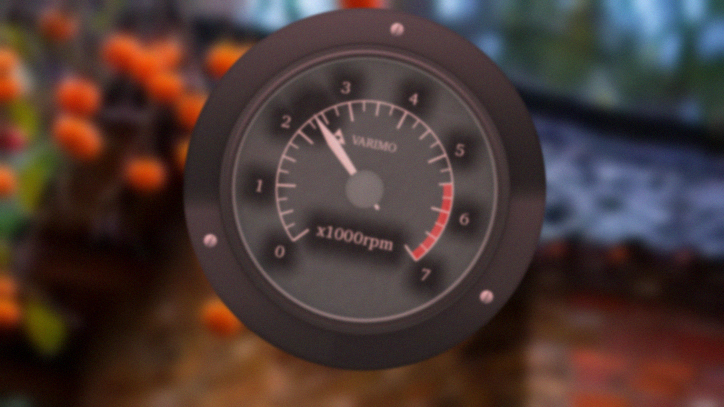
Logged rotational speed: {"value": 2375, "unit": "rpm"}
